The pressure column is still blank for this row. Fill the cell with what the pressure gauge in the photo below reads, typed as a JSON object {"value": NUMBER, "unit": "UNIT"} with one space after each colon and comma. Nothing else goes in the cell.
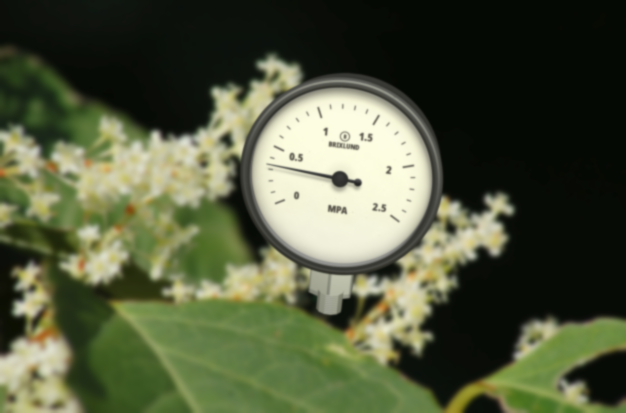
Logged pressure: {"value": 0.35, "unit": "MPa"}
